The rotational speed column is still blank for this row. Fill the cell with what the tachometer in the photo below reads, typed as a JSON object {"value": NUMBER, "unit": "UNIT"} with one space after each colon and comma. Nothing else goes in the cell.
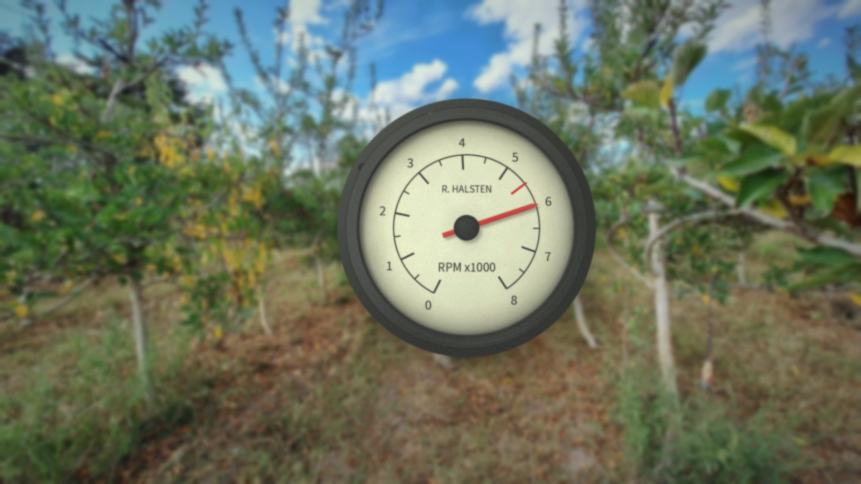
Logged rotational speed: {"value": 6000, "unit": "rpm"}
